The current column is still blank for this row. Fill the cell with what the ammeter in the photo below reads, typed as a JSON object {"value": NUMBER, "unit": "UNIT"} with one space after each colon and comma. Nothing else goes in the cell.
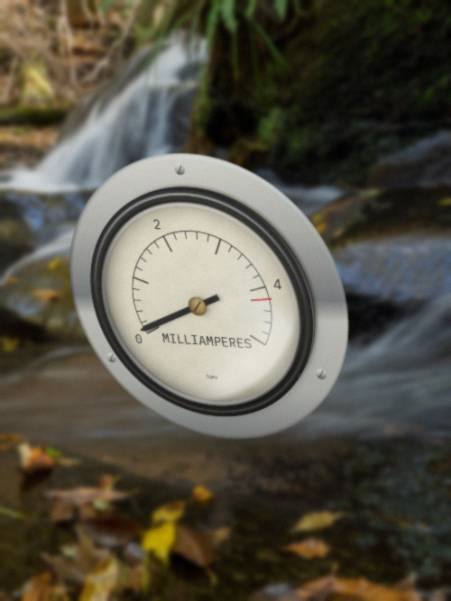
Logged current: {"value": 0.1, "unit": "mA"}
